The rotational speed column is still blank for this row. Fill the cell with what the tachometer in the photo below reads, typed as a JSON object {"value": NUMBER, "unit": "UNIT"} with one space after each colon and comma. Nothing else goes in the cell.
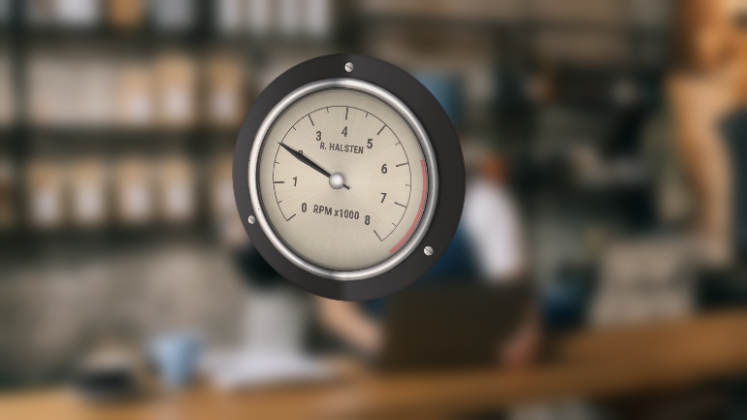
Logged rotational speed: {"value": 2000, "unit": "rpm"}
